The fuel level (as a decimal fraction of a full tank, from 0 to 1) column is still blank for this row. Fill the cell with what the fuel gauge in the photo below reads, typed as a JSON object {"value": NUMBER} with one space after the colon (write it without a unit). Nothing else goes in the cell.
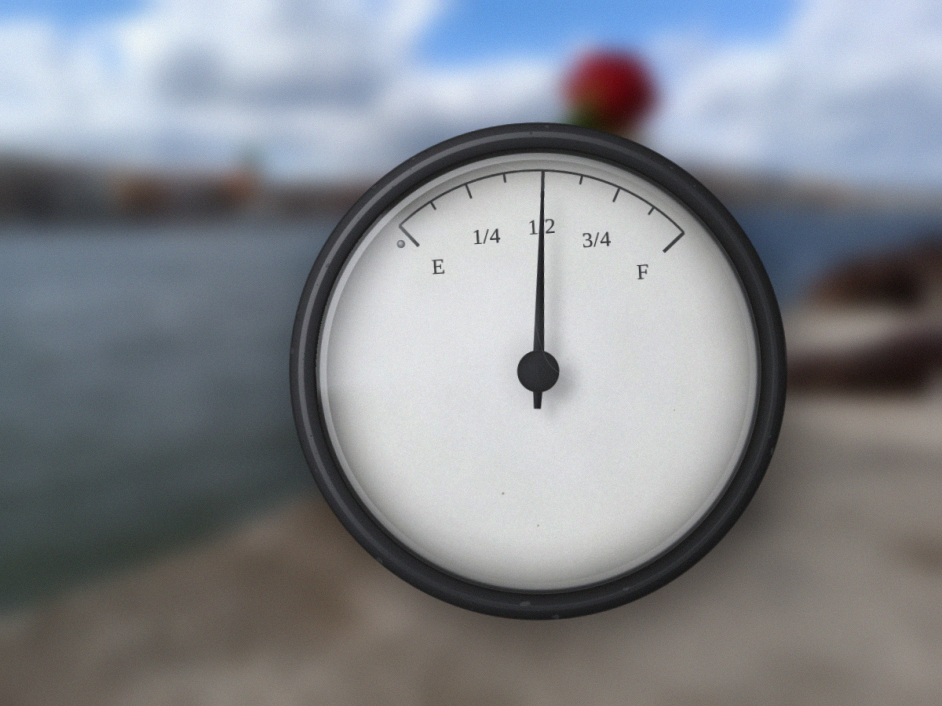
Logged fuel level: {"value": 0.5}
